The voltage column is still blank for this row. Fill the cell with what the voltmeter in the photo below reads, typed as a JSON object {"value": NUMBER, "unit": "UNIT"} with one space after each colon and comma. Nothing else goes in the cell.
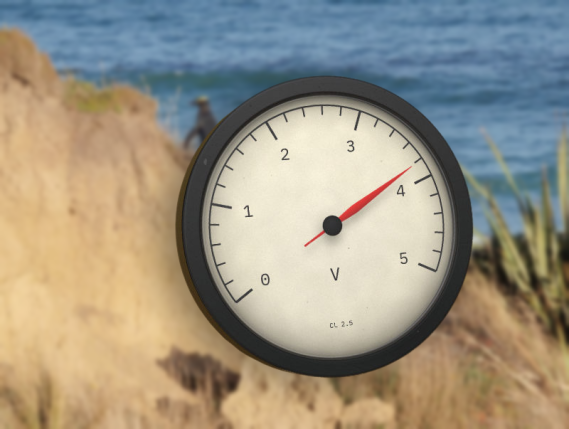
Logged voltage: {"value": 3.8, "unit": "V"}
